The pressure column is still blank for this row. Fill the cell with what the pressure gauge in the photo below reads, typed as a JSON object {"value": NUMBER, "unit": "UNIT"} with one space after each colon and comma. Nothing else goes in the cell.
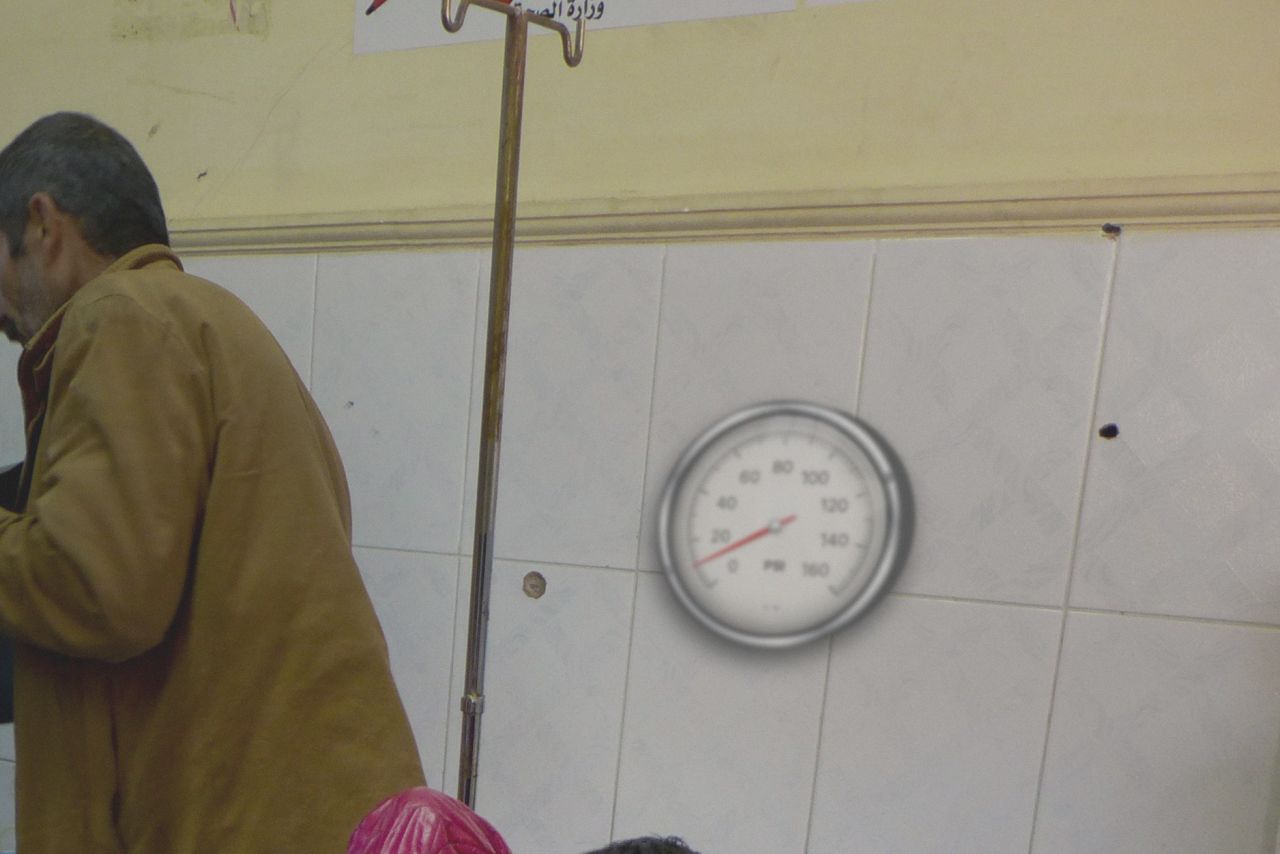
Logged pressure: {"value": 10, "unit": "psi"}
